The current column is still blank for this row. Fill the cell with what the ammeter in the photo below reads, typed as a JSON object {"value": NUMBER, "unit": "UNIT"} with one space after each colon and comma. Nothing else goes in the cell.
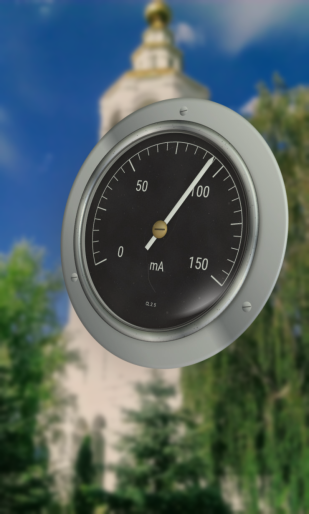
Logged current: {"value": 95, "unit": "mA"}
